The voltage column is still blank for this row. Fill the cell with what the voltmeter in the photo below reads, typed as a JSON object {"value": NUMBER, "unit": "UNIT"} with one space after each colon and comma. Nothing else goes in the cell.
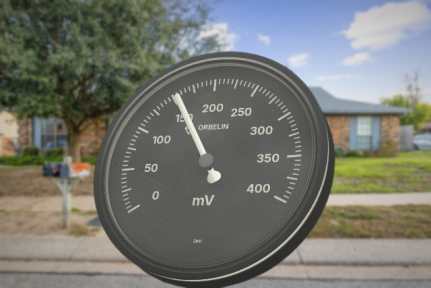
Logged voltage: {"value": 155, "unit": "mV"}
